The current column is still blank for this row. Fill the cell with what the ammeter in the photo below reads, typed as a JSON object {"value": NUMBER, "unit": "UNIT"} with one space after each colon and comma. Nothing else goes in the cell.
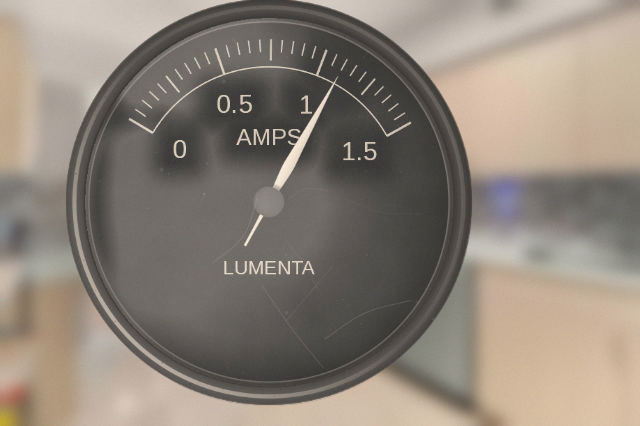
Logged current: {"value": 1.1, "unit": "A"}
